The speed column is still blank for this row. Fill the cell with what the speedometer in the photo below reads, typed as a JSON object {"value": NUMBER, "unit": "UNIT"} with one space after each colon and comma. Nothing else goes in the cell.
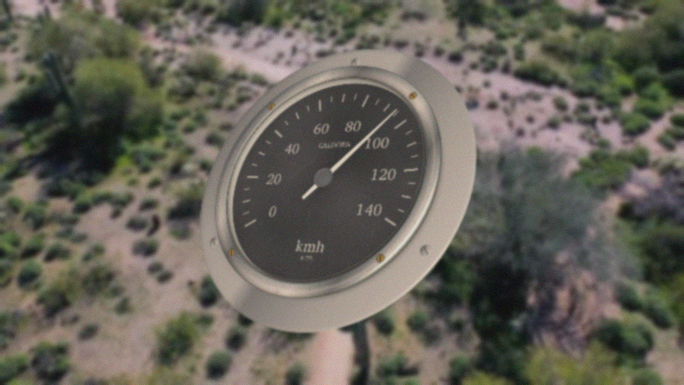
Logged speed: {"value": 95, "unit": "km/h"}
